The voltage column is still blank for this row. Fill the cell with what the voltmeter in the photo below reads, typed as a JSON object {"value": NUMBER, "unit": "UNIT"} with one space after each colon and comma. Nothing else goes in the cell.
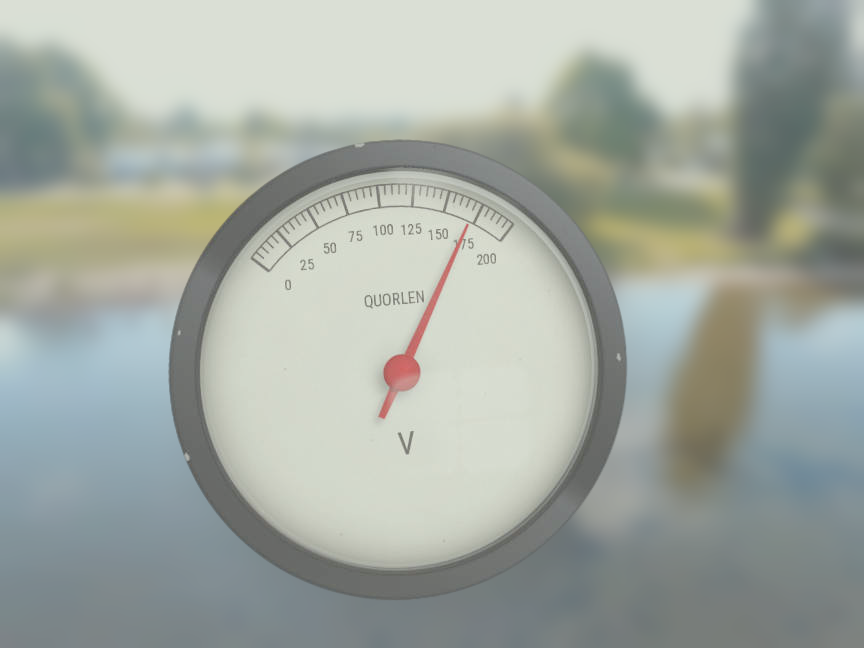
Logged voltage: {"value": 170, "unit": "V"}
